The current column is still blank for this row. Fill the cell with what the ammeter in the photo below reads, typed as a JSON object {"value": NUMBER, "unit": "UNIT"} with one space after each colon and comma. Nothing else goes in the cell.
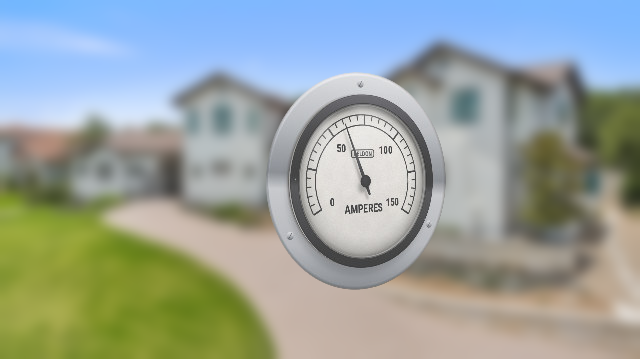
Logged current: {"value": 60, "unit": "A"}
